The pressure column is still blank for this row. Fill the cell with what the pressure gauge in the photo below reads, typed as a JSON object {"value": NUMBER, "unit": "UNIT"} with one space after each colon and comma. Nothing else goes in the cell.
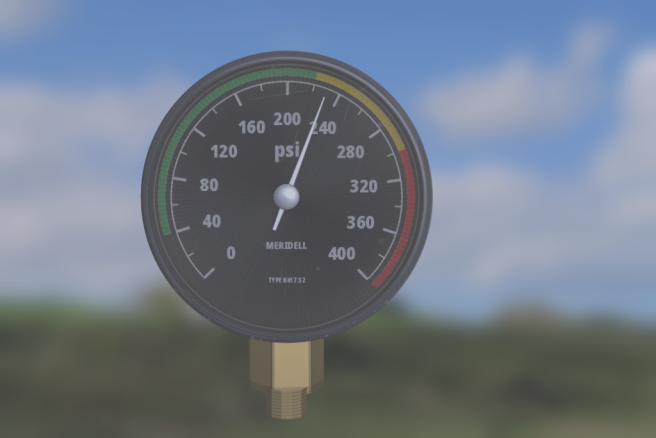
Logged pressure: {"value": 230, "unit": "psi"}
